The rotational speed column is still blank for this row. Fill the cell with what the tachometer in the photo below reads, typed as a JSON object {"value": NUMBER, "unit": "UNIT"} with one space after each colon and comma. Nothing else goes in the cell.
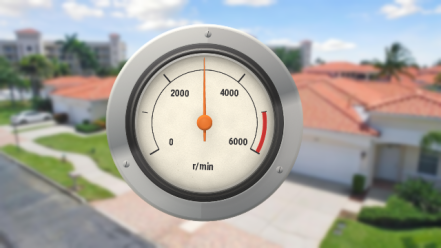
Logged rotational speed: {"value": 3000, "unit": "rpm"}
